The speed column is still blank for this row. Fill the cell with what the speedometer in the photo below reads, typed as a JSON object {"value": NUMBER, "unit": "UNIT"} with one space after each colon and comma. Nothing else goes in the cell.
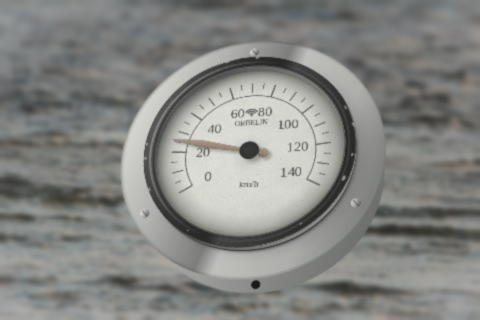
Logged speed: {"value": 25, "unit": "km/h"}
